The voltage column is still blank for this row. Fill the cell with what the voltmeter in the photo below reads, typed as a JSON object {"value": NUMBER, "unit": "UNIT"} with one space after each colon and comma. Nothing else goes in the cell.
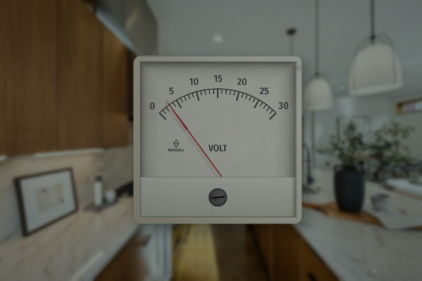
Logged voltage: {"value": 3, "unit": "V"}
